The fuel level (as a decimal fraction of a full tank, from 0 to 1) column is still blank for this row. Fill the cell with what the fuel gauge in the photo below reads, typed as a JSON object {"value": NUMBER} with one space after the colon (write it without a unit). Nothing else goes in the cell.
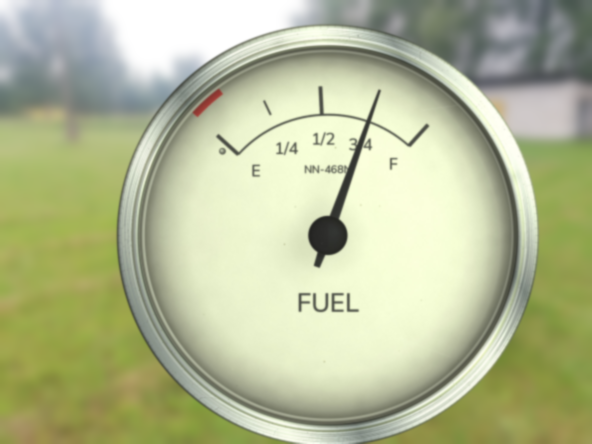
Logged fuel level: {"value": 0.75}
